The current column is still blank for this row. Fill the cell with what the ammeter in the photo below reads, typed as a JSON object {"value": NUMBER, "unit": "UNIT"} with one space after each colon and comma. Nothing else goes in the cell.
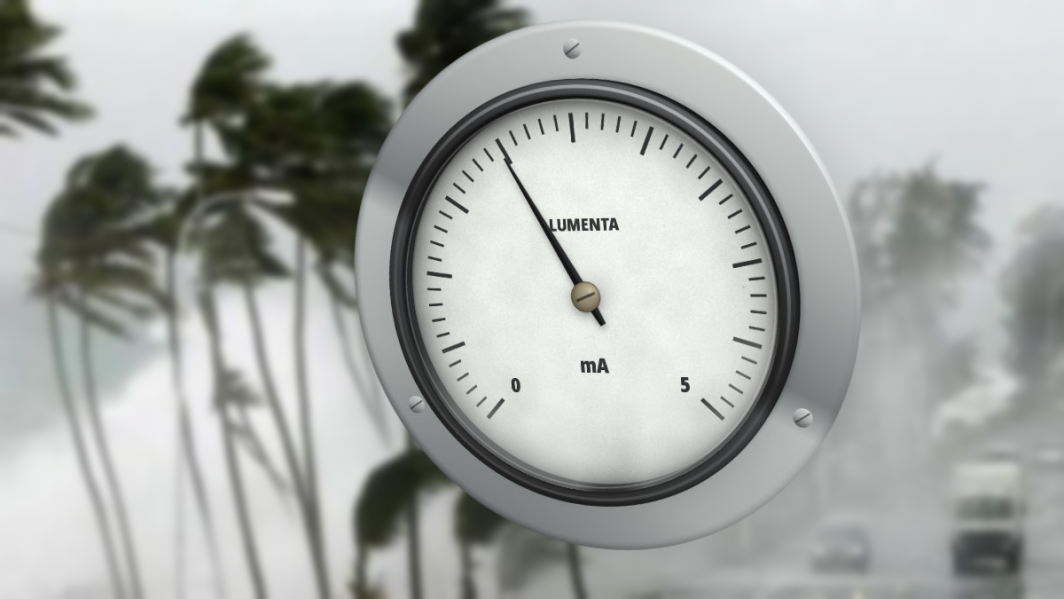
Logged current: {"value": 2, "unit": "mA"}
